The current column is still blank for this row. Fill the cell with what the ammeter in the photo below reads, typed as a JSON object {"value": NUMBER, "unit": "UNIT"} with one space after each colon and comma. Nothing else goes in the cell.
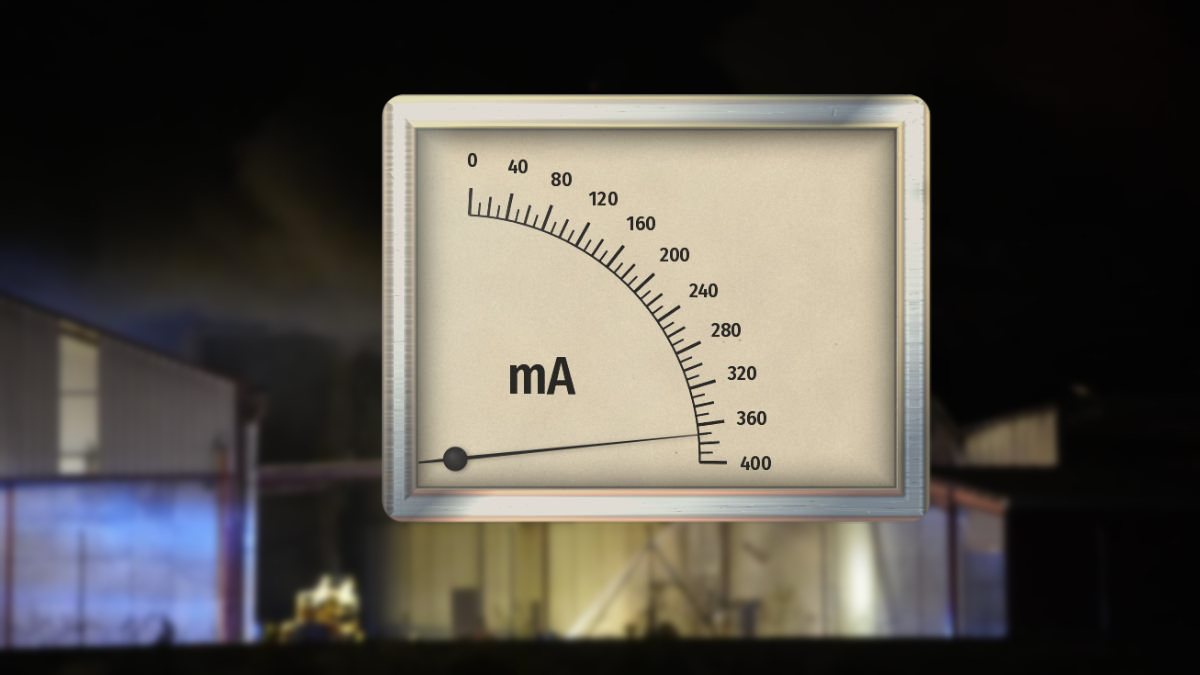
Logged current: {"value": 370, "unit": "mA"}
